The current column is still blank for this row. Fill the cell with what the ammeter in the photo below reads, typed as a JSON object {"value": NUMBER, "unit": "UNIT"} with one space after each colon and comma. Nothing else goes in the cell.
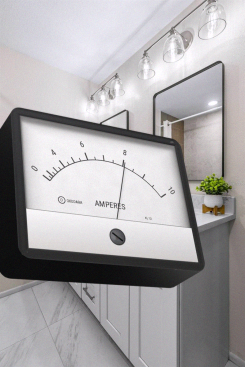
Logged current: {"value": 8, "unit": "A"}
